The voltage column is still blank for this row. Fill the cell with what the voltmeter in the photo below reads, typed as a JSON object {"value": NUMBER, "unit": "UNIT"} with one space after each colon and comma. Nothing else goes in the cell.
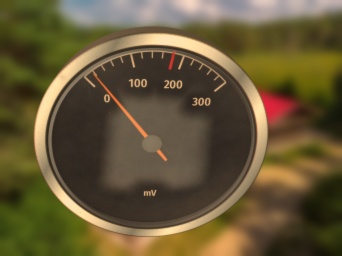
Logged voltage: {"value": 20, "unit": "mV"}
